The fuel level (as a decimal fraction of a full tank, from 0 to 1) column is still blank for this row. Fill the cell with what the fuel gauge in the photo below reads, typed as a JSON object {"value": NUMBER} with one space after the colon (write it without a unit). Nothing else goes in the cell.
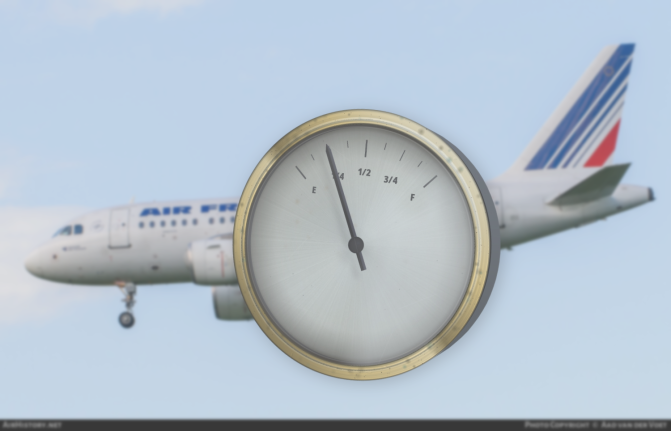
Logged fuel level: {"value": 0.25}
